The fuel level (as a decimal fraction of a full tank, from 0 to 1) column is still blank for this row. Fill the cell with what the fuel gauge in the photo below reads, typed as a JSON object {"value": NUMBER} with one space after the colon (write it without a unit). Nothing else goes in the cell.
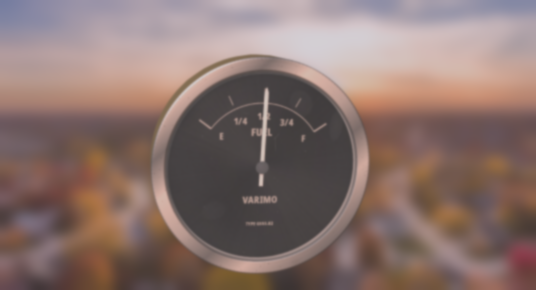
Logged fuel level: {"value": 0.5}
